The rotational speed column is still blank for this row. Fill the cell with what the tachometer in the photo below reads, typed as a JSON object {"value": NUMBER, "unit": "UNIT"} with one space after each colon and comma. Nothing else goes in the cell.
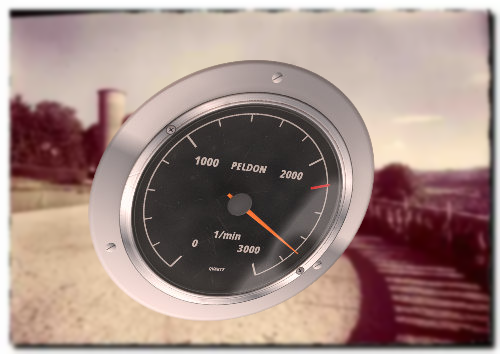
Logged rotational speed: {"value": 2700, "unit": "rpm"}
